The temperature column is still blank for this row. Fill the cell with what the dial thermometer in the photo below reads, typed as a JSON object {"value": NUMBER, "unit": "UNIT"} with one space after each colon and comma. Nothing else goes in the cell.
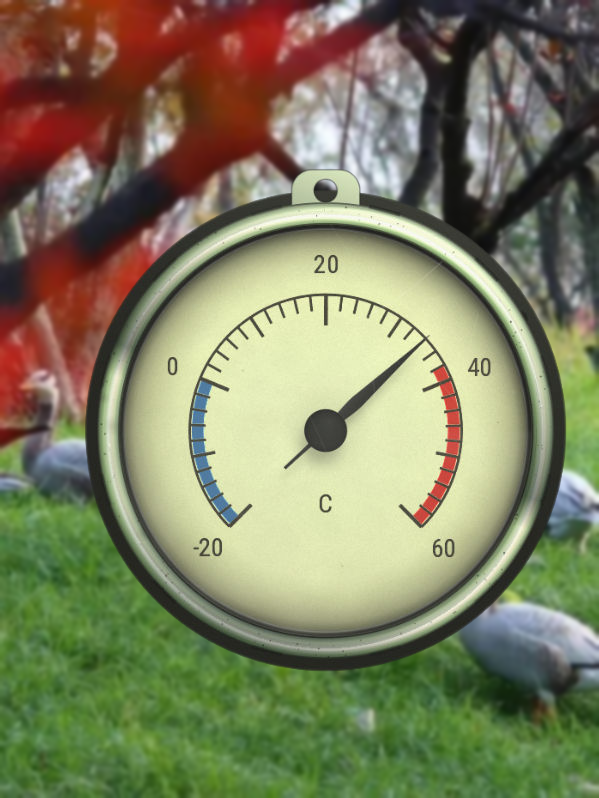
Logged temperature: {"value": 34, "unit": "°C"}
